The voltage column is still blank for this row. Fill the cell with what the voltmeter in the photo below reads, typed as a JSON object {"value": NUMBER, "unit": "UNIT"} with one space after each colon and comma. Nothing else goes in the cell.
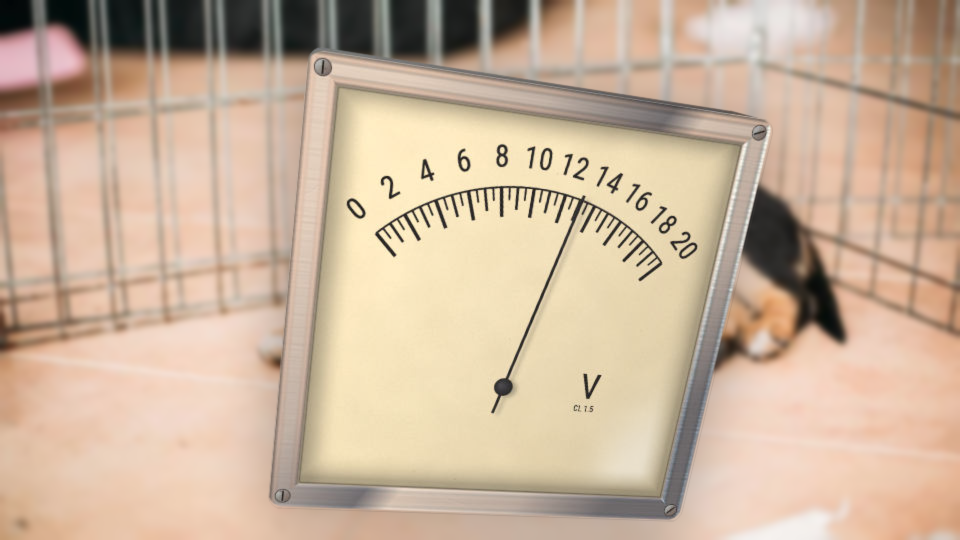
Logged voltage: {"value": 13, "unit": "V"}
